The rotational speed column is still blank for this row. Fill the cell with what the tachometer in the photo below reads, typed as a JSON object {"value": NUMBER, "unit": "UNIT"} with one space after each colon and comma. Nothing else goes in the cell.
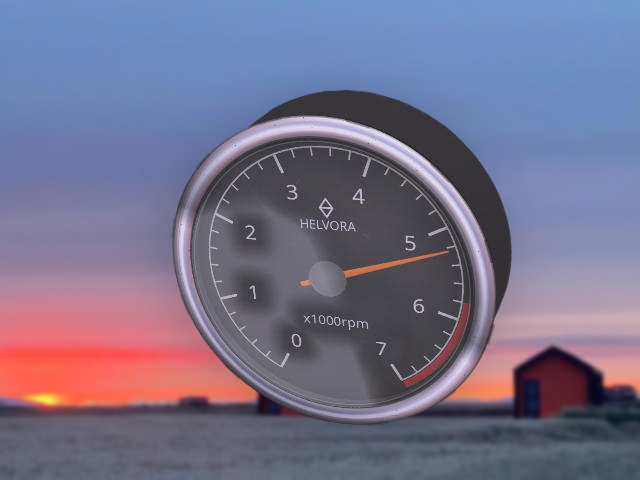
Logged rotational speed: {"value": 5200, "unit": "rpm"}
